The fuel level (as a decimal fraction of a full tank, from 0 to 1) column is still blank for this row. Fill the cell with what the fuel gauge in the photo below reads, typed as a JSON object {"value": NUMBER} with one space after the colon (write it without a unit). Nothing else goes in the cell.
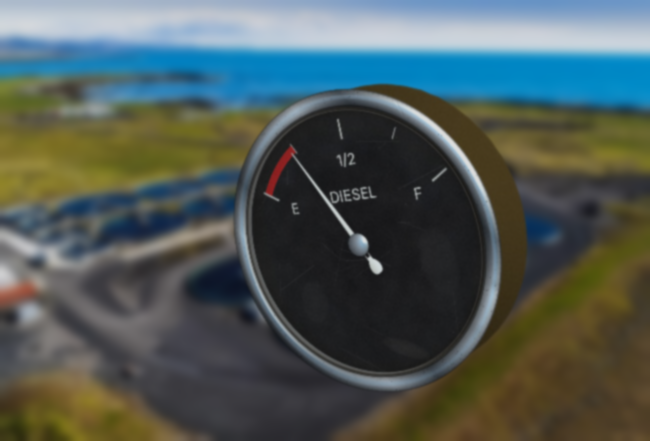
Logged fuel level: {"value": 0.25}
